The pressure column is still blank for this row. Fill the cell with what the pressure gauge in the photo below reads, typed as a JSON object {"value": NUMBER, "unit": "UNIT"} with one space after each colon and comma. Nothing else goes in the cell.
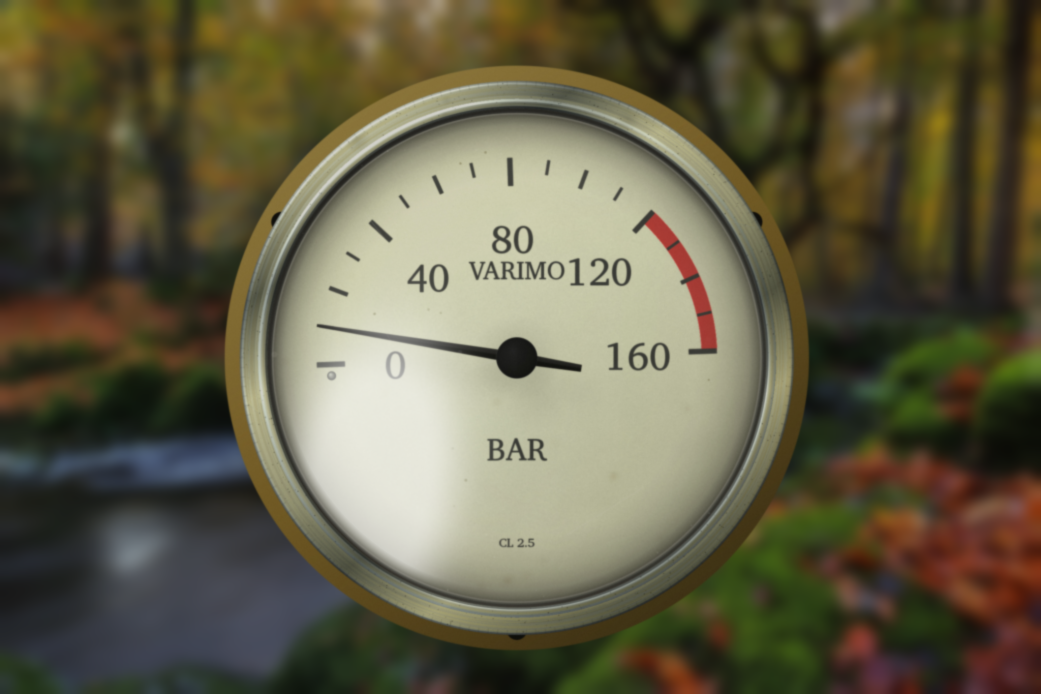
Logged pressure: {"value": 10, "unit": "bar"}
